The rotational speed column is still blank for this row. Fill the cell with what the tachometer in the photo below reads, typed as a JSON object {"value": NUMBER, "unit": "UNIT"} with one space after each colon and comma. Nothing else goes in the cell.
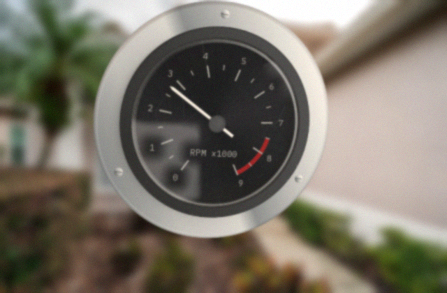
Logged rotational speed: {"value": 2750, "unit": "rpm"}
